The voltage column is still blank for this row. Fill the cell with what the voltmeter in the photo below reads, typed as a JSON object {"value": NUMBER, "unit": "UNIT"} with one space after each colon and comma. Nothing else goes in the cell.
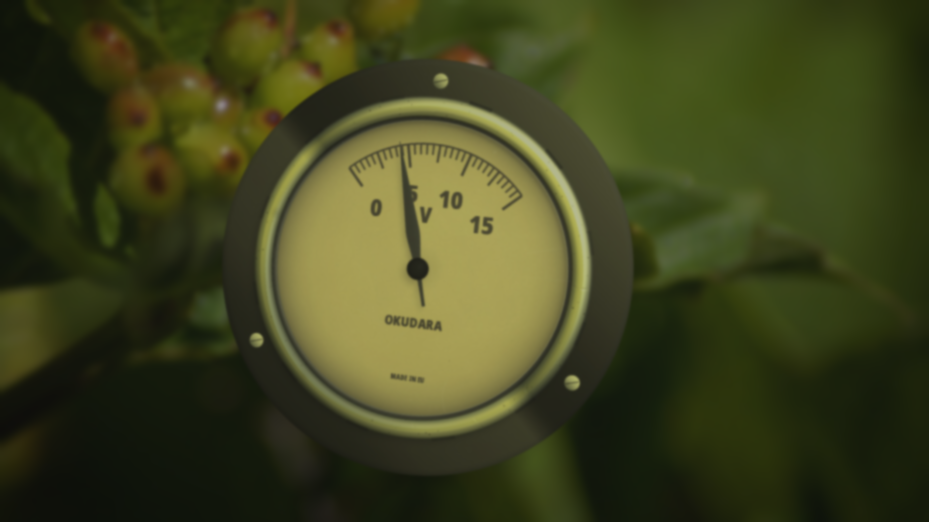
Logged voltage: {"value": 4.5, "unit": "V"}
